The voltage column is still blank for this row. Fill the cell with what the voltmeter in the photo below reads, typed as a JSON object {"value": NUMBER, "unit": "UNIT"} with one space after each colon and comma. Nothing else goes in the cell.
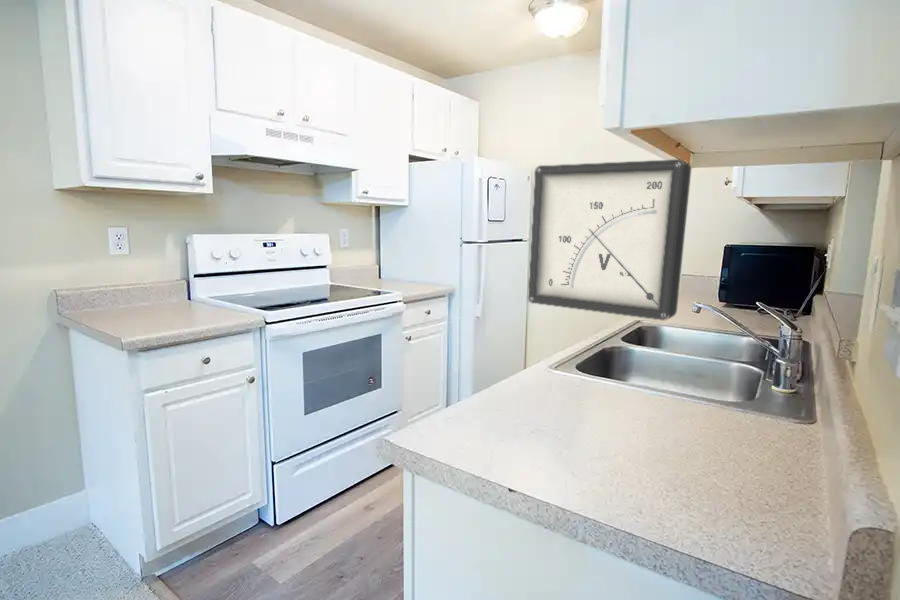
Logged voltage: {"value": 130, "unit": "V"}
